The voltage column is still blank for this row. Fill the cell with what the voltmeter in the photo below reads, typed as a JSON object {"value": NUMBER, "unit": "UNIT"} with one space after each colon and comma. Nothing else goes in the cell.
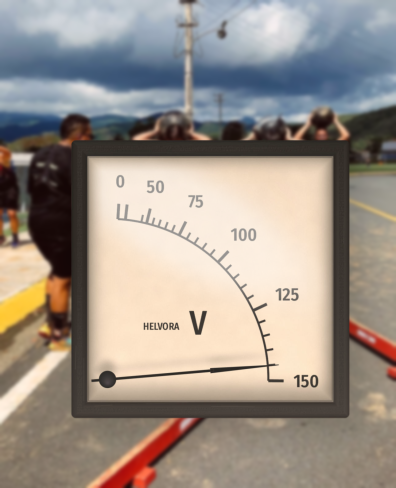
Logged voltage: {"value": 145, "unit": "V"}
